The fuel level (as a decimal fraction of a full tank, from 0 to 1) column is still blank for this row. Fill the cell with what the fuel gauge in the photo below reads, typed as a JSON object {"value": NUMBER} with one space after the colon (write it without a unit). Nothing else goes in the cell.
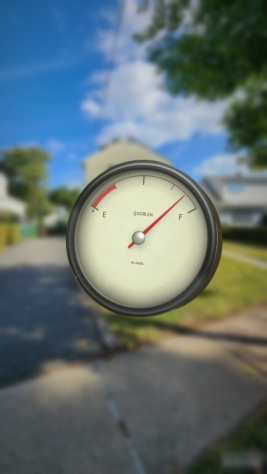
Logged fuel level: {"value": 0.875}
